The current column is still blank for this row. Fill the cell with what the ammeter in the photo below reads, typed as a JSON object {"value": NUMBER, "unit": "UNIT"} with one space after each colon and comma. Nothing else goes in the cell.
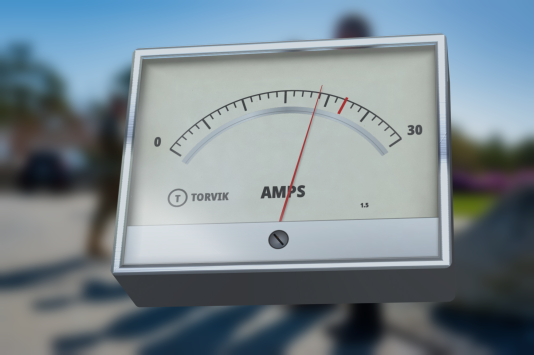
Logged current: {"value": 19, "unit": "A"}
